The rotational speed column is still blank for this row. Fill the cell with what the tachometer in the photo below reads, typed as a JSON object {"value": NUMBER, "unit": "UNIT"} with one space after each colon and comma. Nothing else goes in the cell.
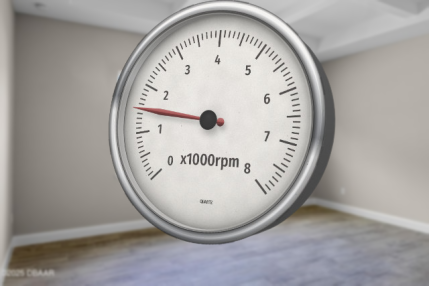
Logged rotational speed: {"value": 1500, "unit": "rpm"}
